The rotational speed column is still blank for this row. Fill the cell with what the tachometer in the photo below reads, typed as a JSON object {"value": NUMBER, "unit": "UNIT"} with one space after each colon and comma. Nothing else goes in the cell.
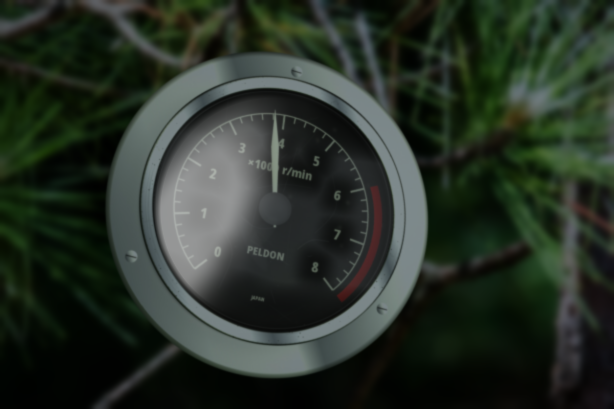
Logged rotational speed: {"value": 3800, "unit": "rpm"}
